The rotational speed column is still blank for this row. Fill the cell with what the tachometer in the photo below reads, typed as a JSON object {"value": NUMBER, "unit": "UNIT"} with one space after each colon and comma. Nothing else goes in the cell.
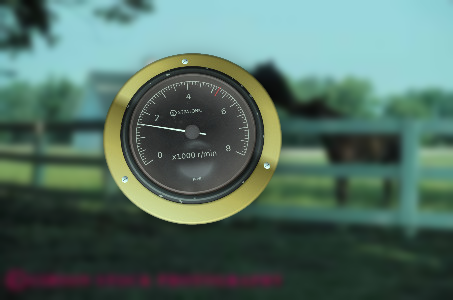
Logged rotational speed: {"value": 1500, "unit": "rpm"}
